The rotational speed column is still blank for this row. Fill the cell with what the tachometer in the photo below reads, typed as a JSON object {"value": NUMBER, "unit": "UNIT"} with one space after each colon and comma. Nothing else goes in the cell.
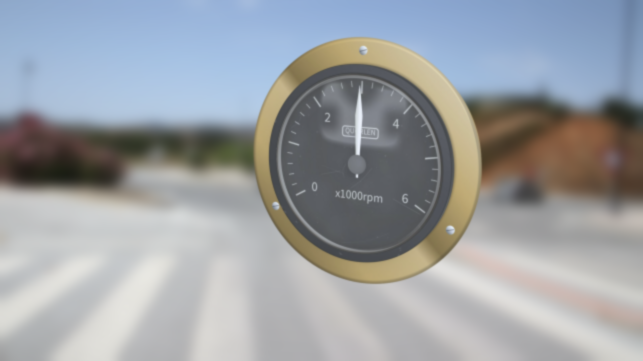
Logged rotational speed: {"value": 3000, "unit": "rpm"}
